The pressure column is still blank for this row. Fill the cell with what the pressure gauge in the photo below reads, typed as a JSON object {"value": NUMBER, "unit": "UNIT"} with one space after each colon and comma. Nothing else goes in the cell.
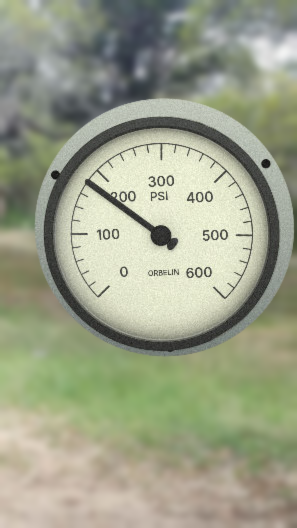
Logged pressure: {"value": 180, "unit": "psi"}
